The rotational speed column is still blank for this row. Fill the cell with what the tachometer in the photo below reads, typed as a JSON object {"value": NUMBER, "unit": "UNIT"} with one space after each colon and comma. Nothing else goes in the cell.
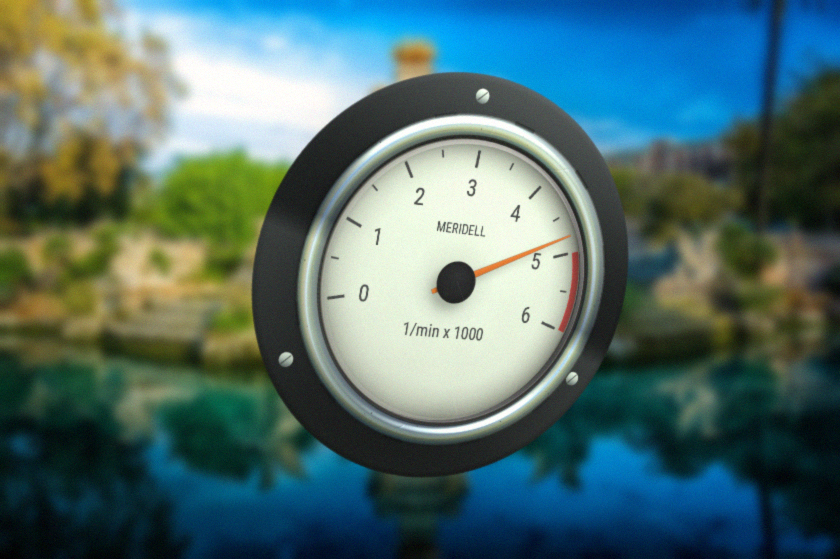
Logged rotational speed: {"value": 4750, "unit": "rpm"}
